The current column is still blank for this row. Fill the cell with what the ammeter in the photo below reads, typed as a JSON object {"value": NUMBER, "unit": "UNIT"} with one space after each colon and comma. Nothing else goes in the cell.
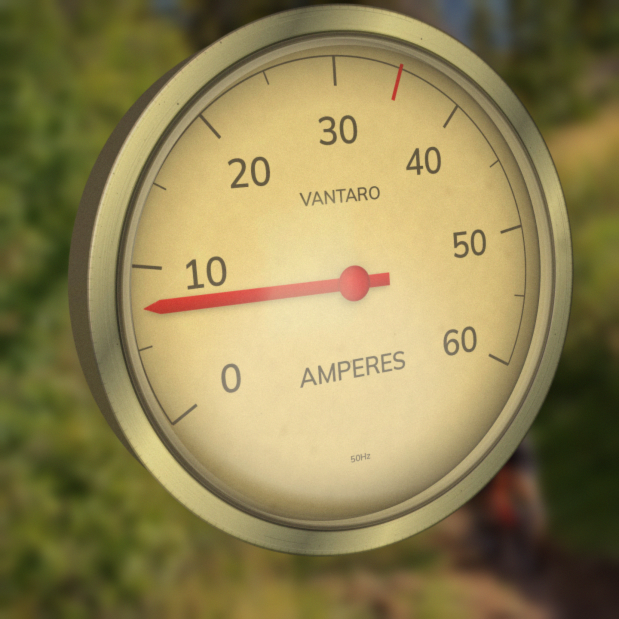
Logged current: {"value": 7.5, "unit": "A"}
